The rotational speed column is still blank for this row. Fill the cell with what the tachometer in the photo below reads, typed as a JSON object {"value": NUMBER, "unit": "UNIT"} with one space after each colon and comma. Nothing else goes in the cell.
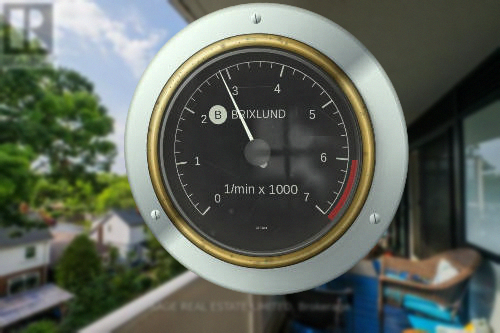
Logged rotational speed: {"value": 2900, "unit": "rpm"}
